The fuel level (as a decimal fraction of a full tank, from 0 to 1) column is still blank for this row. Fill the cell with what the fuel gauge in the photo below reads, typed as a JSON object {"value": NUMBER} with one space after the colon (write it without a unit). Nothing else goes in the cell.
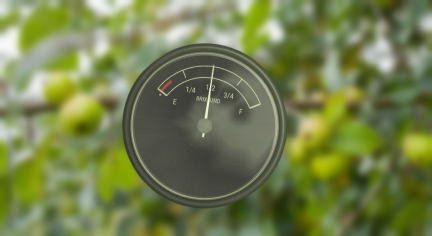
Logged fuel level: {"value": 0.5}
